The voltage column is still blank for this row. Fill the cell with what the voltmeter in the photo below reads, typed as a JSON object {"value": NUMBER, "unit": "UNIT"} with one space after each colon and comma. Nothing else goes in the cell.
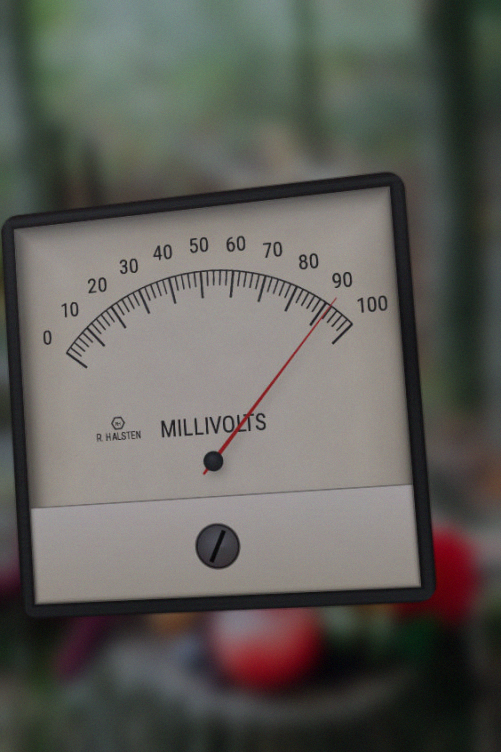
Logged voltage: {"value": 92, "unit": "mV"}
